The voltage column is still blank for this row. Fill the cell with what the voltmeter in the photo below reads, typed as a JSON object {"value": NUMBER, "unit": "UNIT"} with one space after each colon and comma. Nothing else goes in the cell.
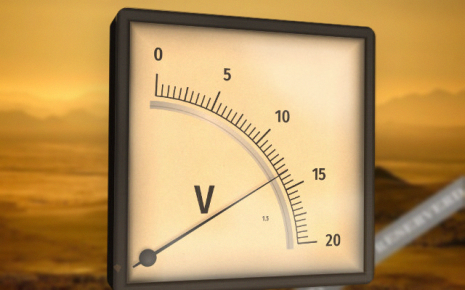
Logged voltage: {"value": 13.5, "unit": "V"}
